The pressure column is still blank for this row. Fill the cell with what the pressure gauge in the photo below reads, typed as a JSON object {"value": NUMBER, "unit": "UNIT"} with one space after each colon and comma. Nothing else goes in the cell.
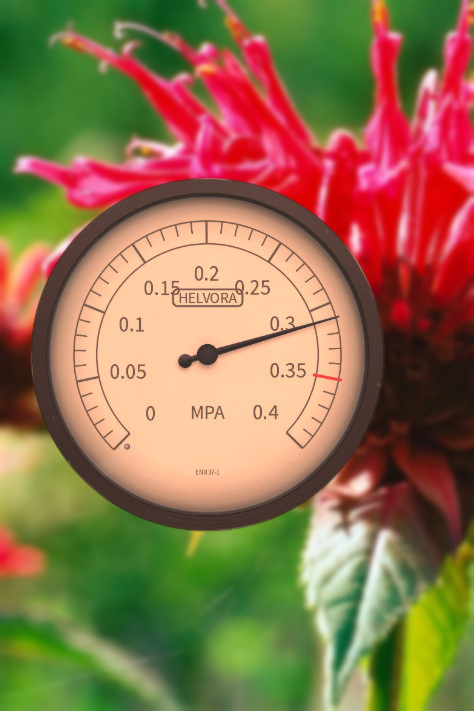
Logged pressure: {"value": 0.31, "unit": "MPa"}
